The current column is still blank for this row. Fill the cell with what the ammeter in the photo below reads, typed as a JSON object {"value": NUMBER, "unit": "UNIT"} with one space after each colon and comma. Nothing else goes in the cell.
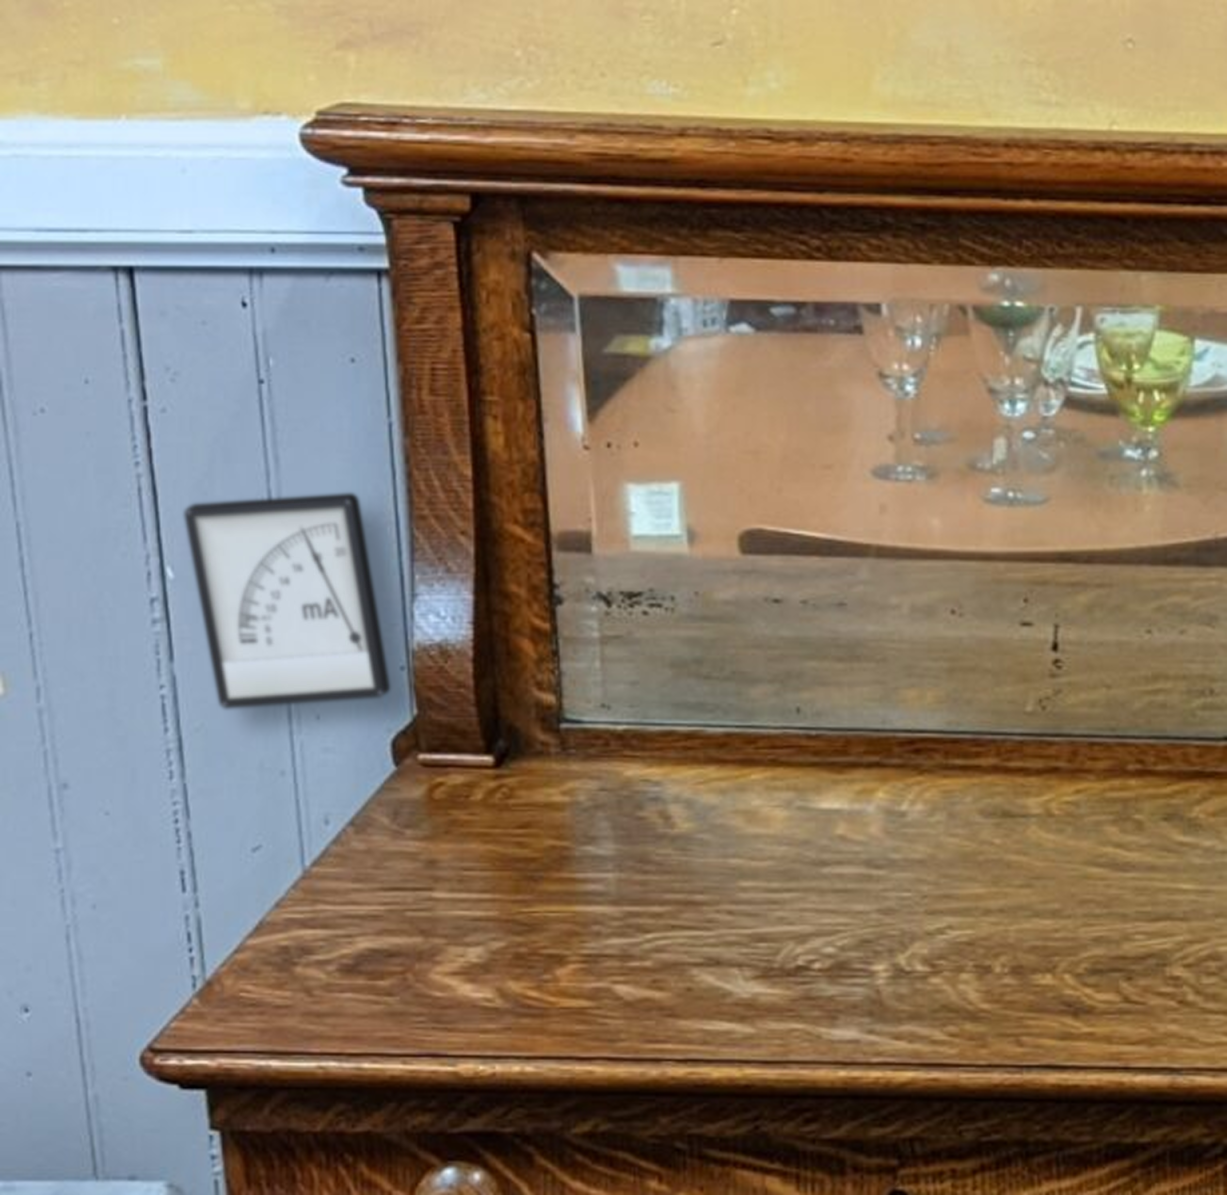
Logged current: {"value": 18, "unit": "mA"}
